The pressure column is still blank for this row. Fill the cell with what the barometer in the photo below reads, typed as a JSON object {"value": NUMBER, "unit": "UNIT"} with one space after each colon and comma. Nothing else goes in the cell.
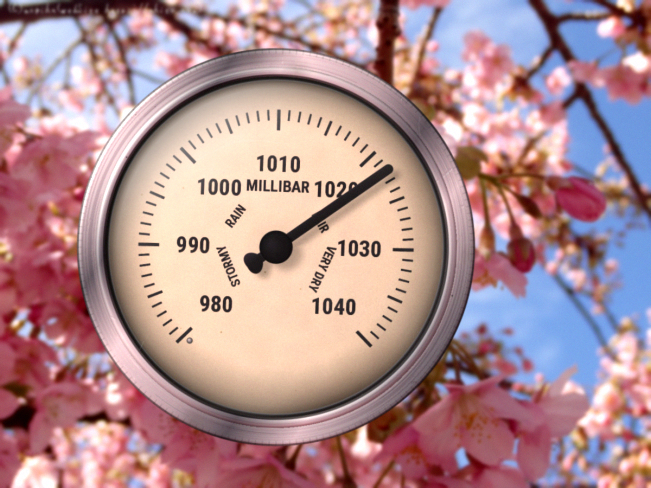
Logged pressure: {"value": 1022, "unit": "mbar"}
